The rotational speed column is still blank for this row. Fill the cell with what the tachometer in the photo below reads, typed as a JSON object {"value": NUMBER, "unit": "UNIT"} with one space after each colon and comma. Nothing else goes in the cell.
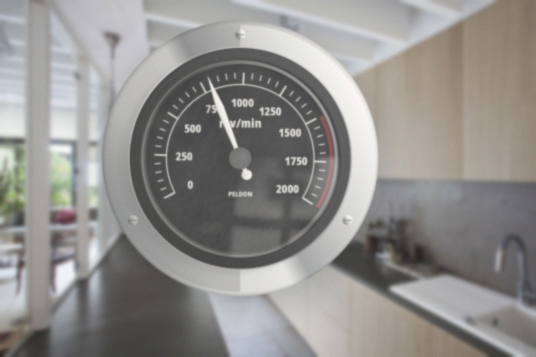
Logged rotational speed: {"value": 800, "unit": "rpm"}
